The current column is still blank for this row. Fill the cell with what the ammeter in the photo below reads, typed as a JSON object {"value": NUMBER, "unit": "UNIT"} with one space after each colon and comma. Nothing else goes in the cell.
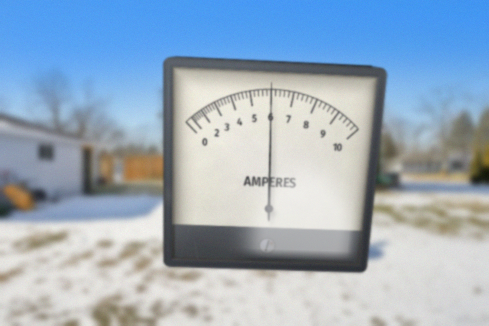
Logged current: {"value": 6, "unit": "A"}
